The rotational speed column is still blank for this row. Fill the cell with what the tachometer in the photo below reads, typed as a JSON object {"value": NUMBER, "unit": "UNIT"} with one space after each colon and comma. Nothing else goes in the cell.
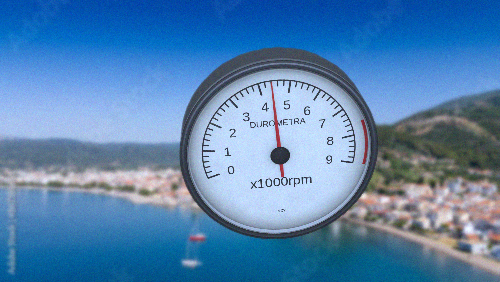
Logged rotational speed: {"value": 4400, "unit": "rpm"}
